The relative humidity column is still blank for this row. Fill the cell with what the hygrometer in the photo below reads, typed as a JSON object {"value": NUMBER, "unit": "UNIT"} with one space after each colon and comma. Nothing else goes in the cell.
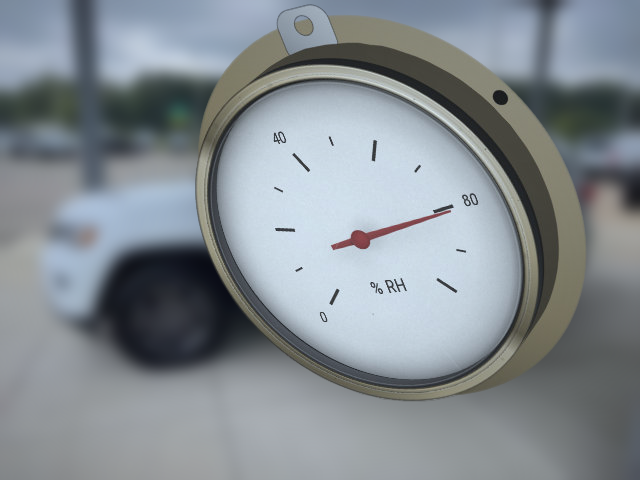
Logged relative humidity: {"value": 80, "unit": "%"}
